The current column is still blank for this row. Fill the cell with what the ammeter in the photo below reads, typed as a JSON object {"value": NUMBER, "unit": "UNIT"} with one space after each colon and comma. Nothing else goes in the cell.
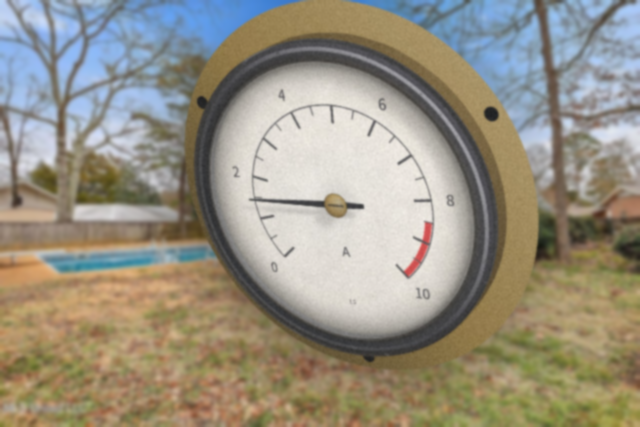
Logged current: {"value": 1.5, "unit": "A"}
